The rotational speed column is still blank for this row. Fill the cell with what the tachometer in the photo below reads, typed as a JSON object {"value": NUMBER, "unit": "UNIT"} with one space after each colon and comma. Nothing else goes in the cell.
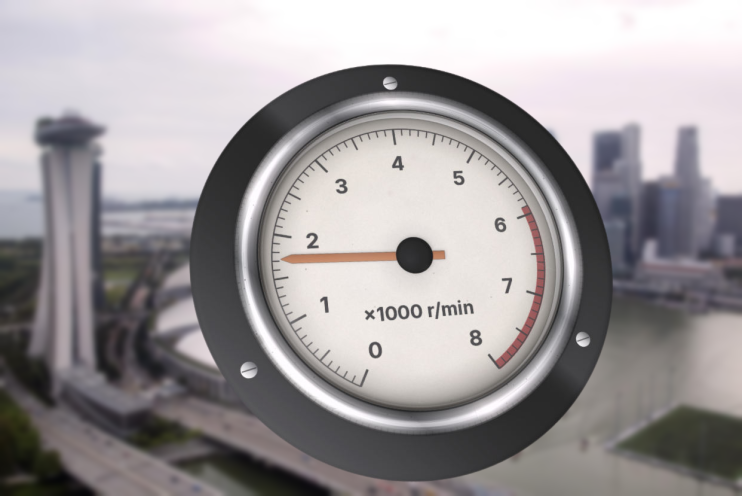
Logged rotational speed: {"value": 1700, "unit": "rpm"}
